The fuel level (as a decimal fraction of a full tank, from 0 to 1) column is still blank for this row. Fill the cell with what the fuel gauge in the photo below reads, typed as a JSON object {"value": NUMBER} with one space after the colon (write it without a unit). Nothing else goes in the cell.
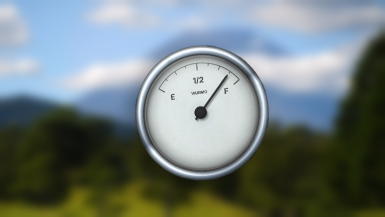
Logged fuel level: {"value": 0.875}
